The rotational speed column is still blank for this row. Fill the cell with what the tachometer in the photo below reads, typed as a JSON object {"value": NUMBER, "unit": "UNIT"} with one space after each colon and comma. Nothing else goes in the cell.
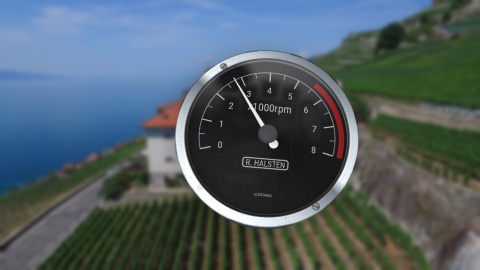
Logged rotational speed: {"value": 2750, "unit": "rpm"}
